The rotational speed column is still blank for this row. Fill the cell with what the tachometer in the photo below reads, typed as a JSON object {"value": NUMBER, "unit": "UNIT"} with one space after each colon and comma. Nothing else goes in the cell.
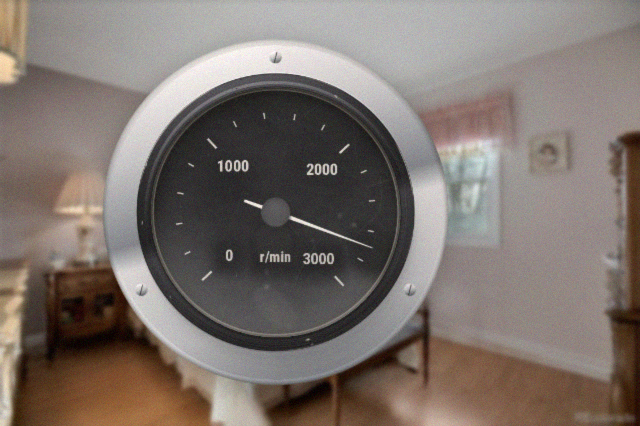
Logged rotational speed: {"value": 2700, "unit": "rpm"}
